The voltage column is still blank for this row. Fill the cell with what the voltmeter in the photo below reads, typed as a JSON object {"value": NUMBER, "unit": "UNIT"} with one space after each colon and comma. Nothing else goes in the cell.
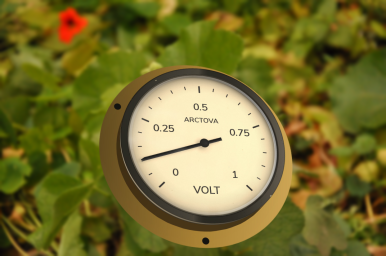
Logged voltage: {"value": 0.1, "unit": "V"}
